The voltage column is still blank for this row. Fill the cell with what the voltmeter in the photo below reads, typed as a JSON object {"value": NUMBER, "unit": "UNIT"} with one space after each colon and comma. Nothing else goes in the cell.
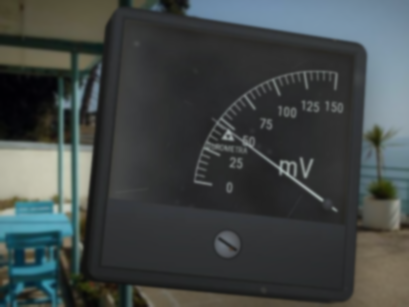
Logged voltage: {"value": 45, "unit": "mV"}
